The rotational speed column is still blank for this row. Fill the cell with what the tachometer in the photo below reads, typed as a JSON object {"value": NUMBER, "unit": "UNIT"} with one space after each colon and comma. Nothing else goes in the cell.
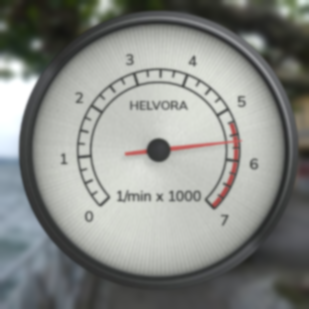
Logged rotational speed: {"value": 5625, "unit": "rpm"}
